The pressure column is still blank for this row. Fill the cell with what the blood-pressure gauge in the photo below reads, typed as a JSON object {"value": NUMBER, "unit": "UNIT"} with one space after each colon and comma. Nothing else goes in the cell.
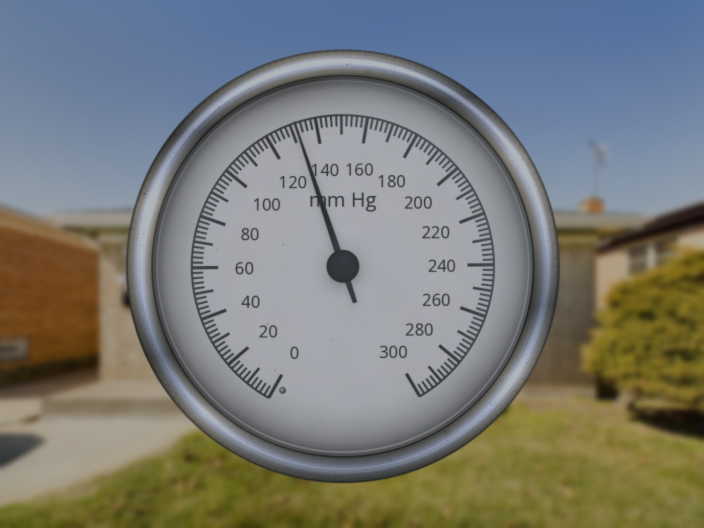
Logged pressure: {"value": 132, "unit": "mmHg"}
